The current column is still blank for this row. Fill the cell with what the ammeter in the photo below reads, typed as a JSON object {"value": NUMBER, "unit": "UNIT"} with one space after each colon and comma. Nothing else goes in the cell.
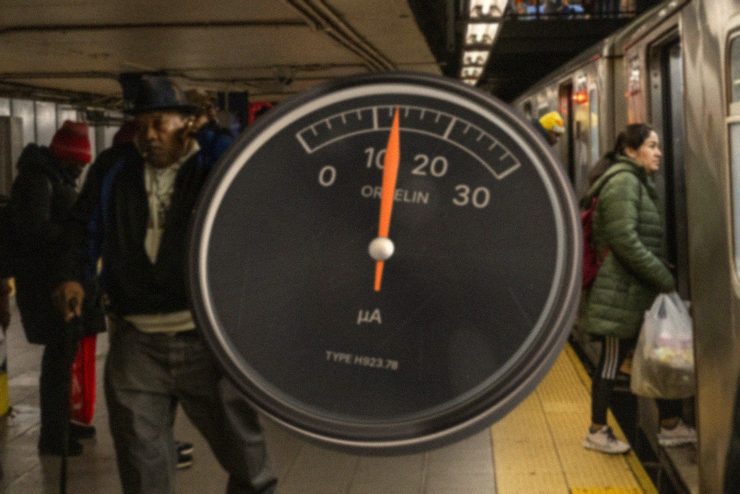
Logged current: {"value": 13, "unit": "µA"}
